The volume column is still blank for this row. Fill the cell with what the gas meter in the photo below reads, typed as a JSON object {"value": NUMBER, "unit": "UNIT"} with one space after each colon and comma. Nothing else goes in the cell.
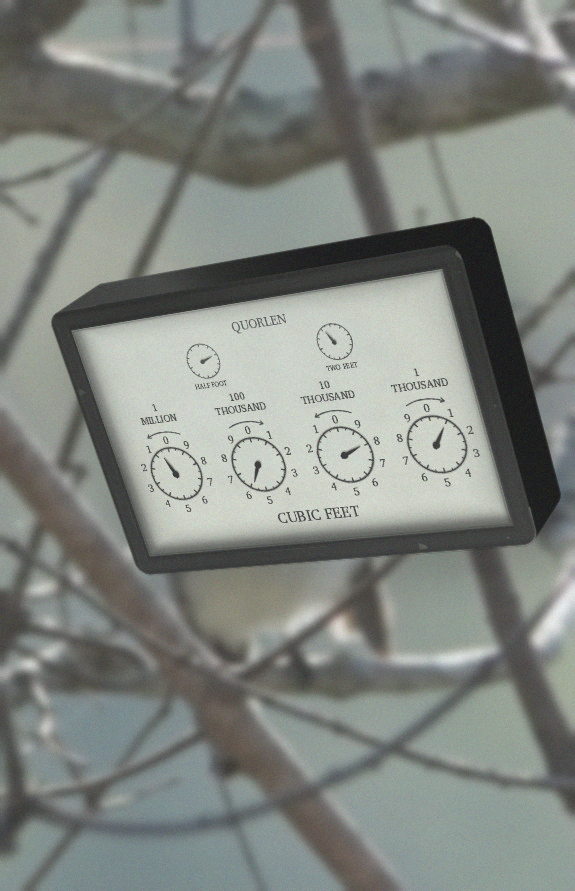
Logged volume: {"value": 58100, "unit": "ft³"}
